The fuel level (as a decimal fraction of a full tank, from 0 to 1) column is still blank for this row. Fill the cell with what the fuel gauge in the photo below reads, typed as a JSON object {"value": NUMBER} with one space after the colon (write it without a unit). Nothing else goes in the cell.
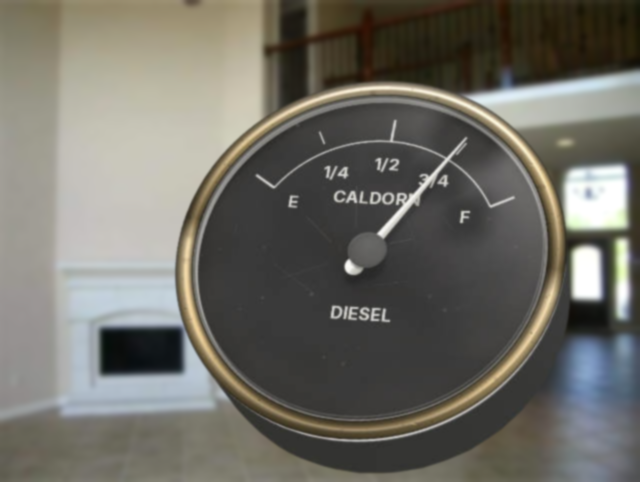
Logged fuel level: {"value": 0.75}
